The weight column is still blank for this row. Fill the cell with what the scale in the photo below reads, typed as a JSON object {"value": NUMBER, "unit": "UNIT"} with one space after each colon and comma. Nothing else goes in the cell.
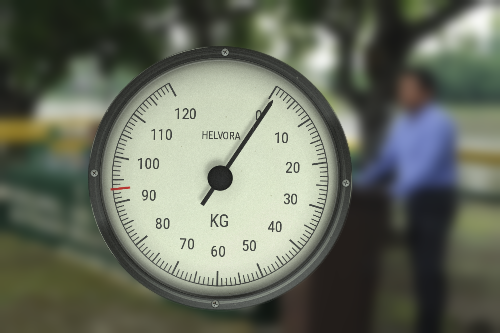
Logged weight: {"value": 1, "unit": "kg"}
